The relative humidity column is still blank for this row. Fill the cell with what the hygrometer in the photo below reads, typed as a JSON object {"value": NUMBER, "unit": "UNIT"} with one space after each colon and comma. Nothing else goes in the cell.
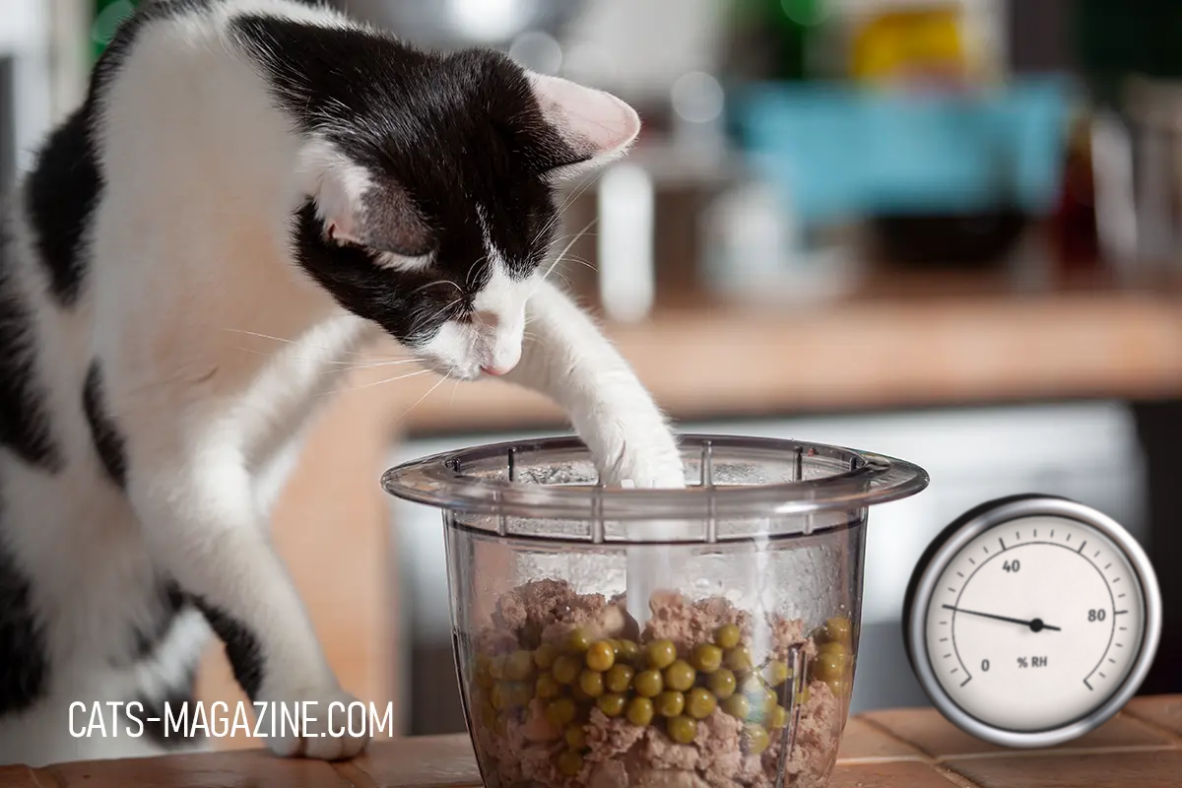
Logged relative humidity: {"value": 20, "unit": "%"}
